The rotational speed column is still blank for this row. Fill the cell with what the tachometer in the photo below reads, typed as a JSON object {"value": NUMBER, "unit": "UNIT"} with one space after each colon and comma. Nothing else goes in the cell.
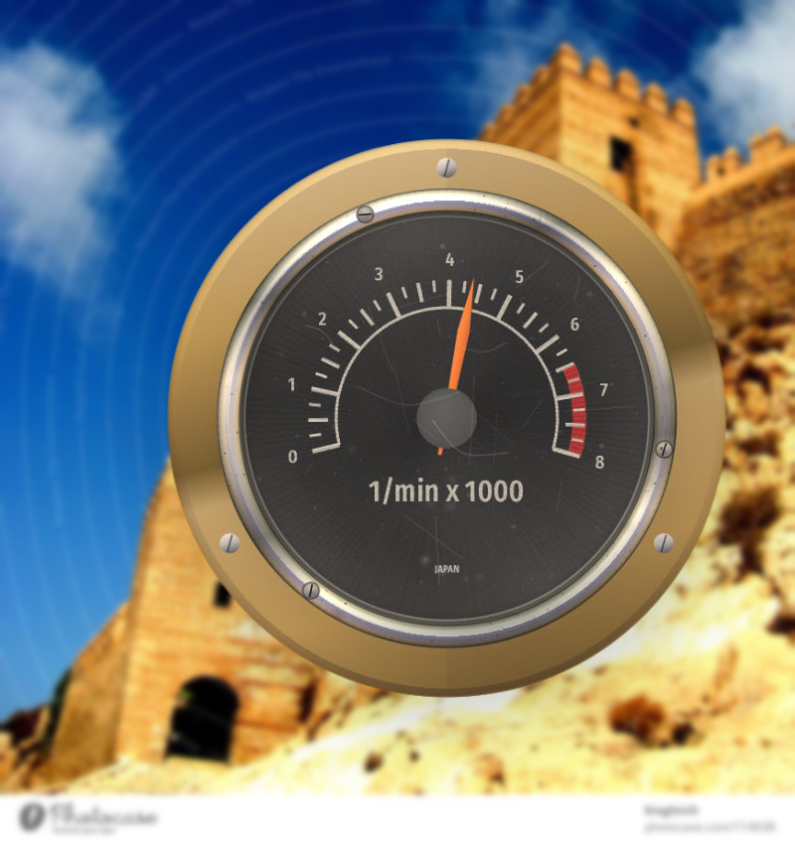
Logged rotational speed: {"value": 4375, "unit": "rpm"}
